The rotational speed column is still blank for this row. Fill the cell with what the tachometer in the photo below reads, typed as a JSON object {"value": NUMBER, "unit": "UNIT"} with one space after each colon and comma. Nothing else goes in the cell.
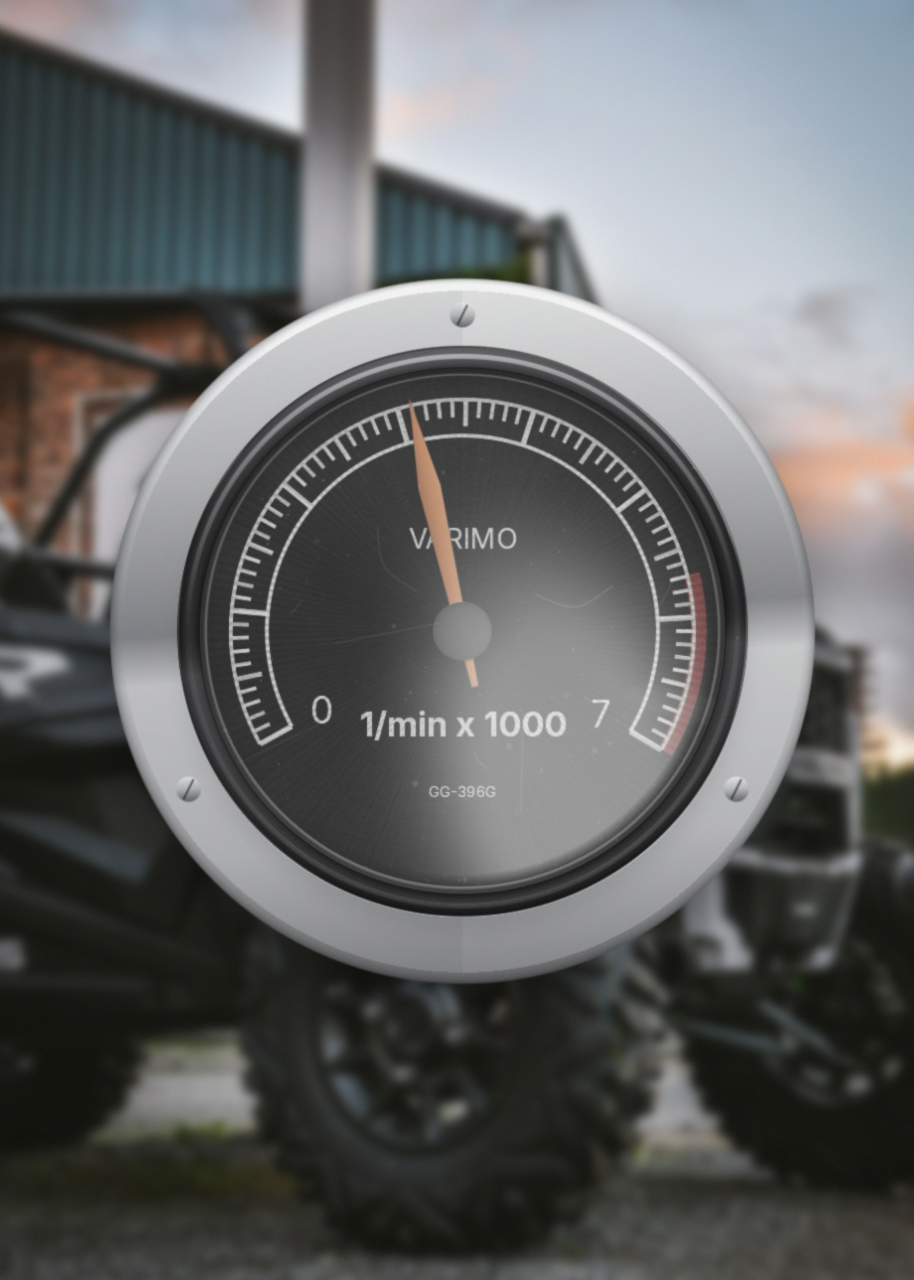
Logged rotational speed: {"value": 3100, "unit": "rpm"}
